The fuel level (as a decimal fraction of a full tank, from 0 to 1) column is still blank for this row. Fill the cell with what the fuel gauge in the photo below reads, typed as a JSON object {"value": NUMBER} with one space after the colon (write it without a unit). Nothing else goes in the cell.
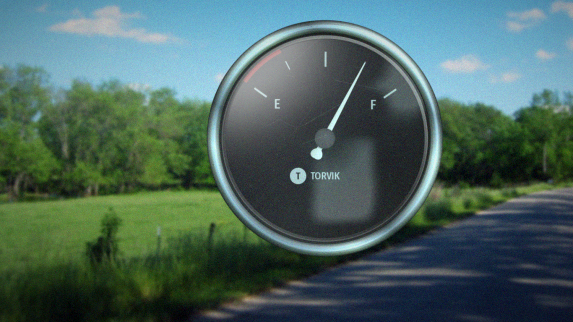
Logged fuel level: {"value": 0.75}
